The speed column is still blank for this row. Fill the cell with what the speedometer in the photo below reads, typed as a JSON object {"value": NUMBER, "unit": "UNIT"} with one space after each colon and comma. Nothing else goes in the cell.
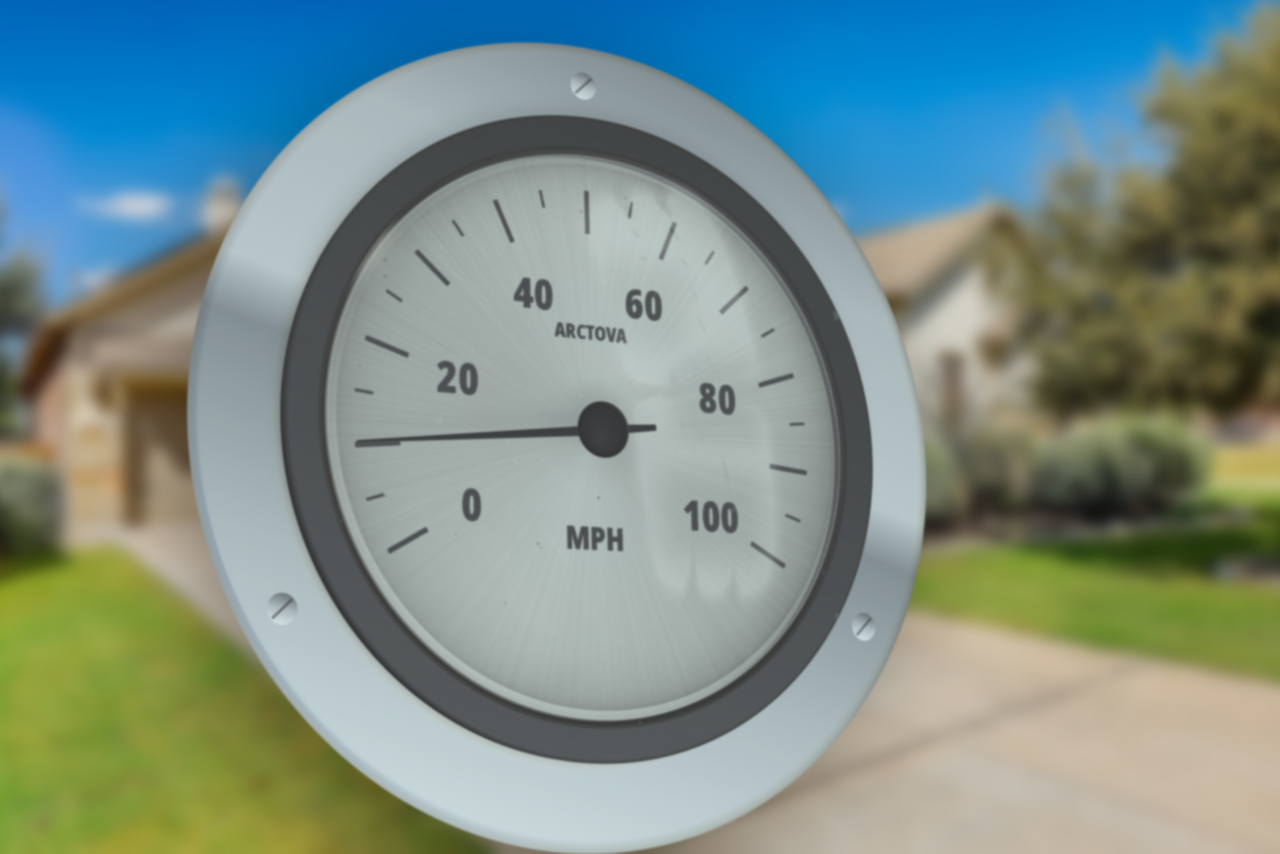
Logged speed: {"value": 10, "unit": "mph"}
